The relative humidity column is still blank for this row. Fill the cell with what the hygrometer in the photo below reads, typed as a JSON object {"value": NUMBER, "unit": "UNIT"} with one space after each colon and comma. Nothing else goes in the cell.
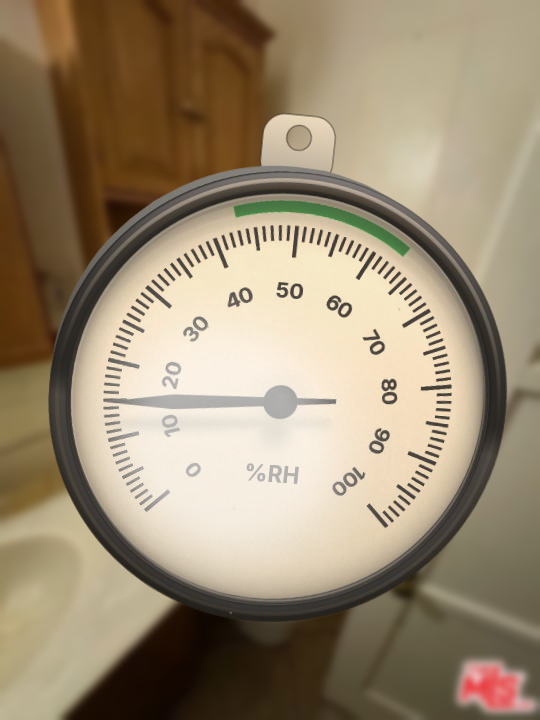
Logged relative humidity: {"value": 15, "unit": "%"}
